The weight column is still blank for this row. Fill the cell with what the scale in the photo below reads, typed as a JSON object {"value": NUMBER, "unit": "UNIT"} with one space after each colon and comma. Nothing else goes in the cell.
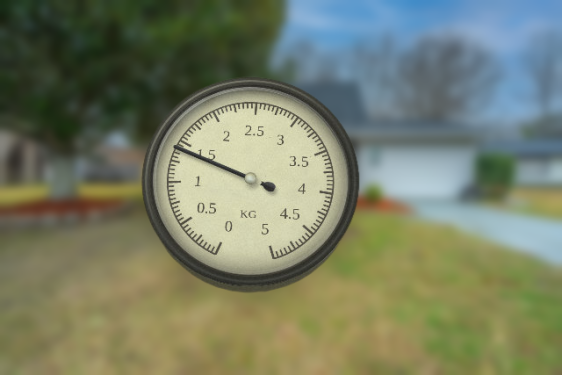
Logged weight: {"value": 1.4, "unit": "kg"}
